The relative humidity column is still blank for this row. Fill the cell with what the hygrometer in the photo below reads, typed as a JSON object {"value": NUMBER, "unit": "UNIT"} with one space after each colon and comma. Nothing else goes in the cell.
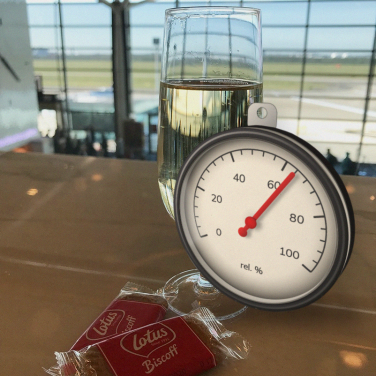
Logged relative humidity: {"value": 64, "unit": "%"}
